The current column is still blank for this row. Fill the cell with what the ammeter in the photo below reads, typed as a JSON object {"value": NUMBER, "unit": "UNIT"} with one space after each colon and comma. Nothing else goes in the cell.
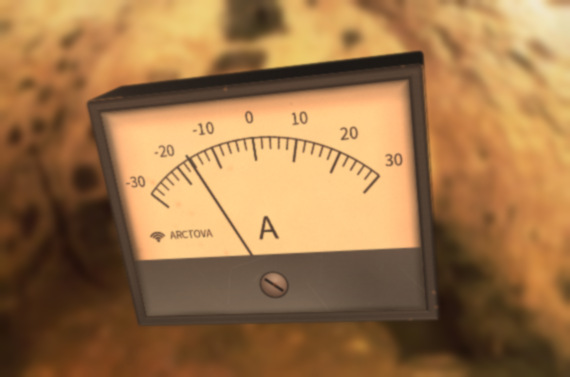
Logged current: {"value": -16, "unit": "A"}
